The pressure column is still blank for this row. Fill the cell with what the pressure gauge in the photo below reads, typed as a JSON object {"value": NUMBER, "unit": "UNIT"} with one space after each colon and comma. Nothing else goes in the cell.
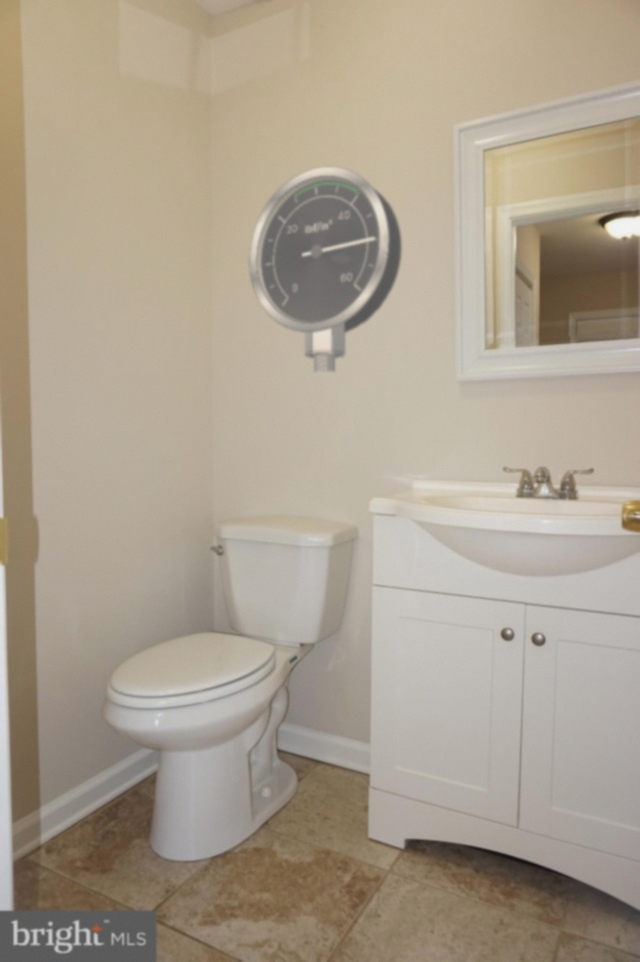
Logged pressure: {"value": 50, "unit": "psi"}
